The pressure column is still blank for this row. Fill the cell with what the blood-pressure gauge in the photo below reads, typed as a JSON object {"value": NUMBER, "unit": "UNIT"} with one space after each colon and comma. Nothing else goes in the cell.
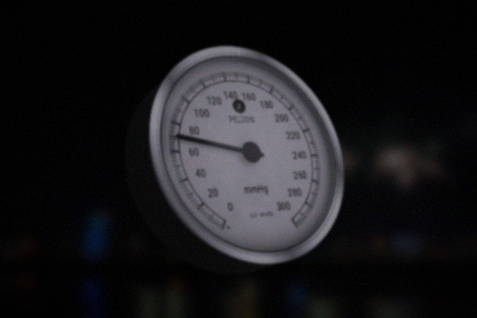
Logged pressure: {"value": 70, "unit": "mmHg"}
